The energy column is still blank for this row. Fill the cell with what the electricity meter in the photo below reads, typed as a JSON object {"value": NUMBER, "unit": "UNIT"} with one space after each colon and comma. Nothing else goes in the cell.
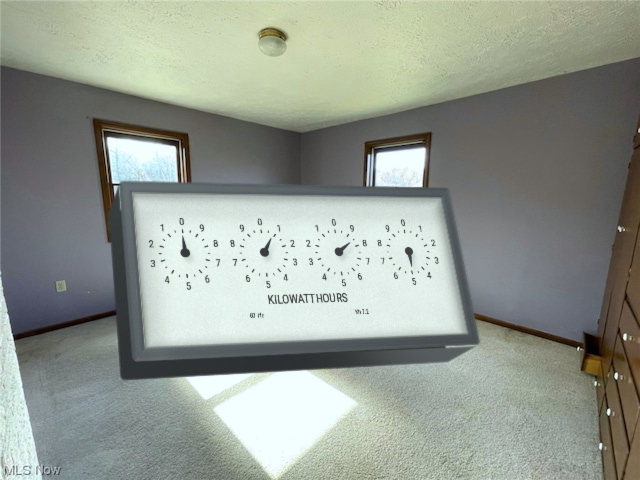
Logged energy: {"value": 85, "unit": "kWh"}
